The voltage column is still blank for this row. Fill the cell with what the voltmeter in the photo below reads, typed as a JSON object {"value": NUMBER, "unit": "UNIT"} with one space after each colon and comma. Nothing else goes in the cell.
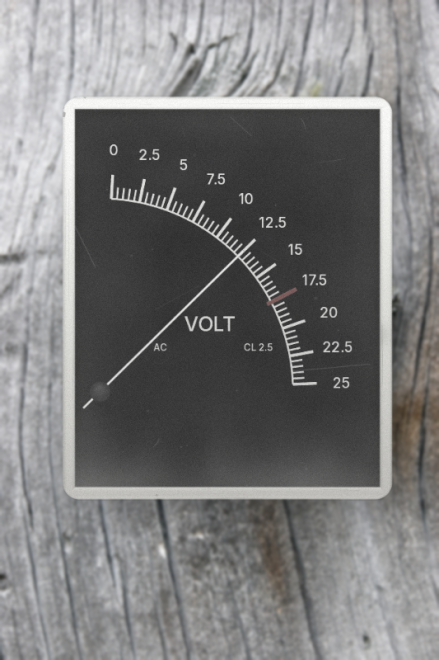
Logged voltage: {"value": 12.5, "unit": "V"}
